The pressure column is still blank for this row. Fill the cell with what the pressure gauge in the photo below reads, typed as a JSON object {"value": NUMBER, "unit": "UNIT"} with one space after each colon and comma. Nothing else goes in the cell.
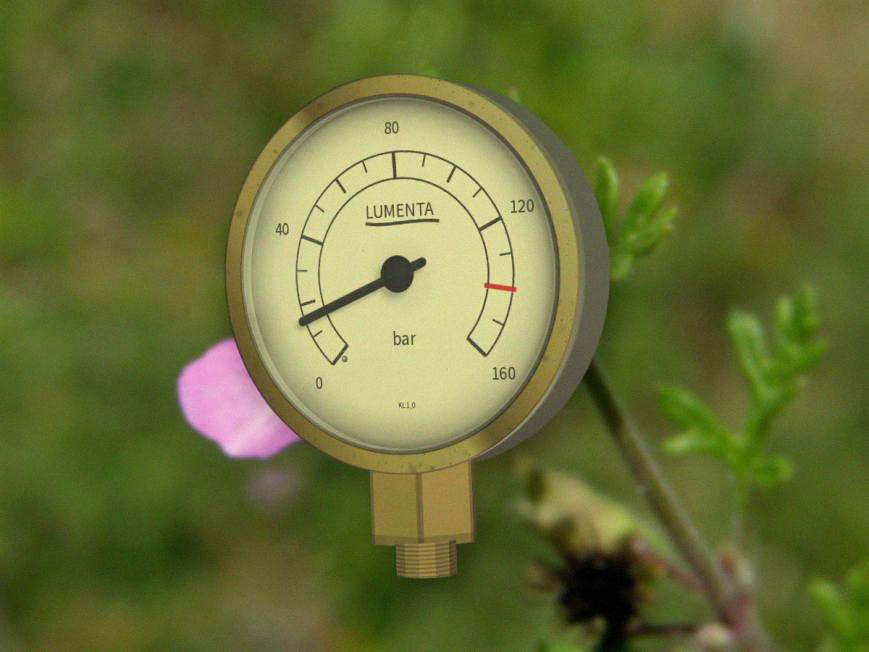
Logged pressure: {"value": 15, "unit": "bar"}
